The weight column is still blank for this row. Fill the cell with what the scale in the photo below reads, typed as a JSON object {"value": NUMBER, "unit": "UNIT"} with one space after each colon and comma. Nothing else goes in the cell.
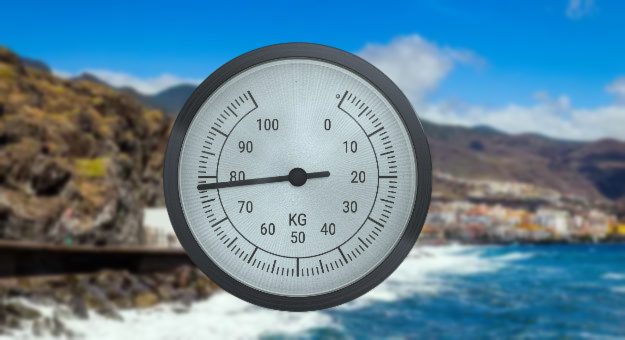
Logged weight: {"value": 78, "unit": "kg"}
